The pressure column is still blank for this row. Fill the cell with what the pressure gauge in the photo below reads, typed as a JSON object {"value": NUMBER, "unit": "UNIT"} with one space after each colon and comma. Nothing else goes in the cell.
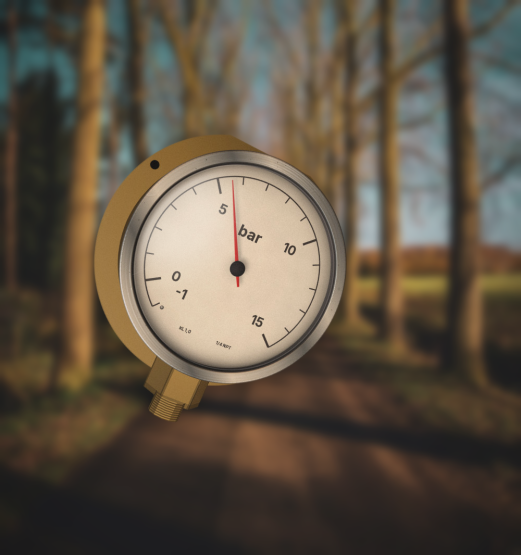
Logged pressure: {"value": 5.5, "unit": "bar"}
